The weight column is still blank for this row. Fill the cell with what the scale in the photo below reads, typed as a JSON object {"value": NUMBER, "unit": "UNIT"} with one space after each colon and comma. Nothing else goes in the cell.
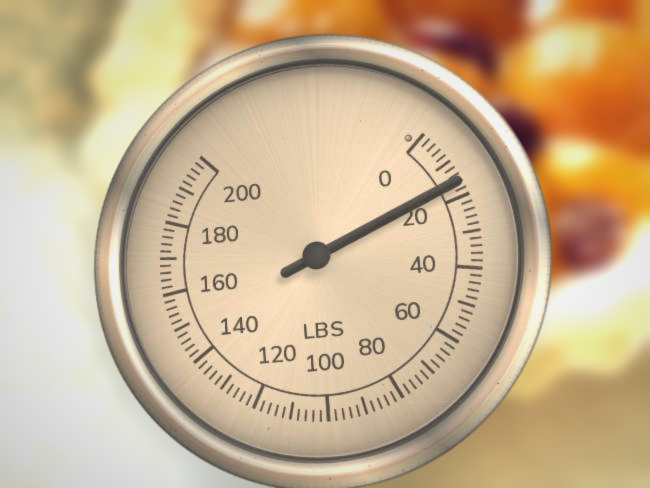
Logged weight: {"value": 16, "unit": "lb"}
